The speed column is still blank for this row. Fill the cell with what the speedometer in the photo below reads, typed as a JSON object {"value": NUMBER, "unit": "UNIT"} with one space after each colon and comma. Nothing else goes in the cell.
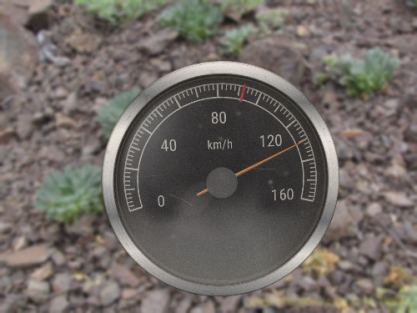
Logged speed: {"value": 130, "unit": "km/h"}
